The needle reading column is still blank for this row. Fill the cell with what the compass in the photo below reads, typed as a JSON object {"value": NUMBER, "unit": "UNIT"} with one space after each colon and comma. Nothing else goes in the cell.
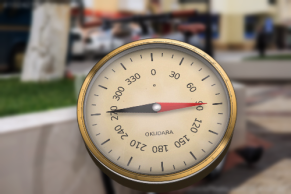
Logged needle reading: {"value": 90, "unit": "°"}
